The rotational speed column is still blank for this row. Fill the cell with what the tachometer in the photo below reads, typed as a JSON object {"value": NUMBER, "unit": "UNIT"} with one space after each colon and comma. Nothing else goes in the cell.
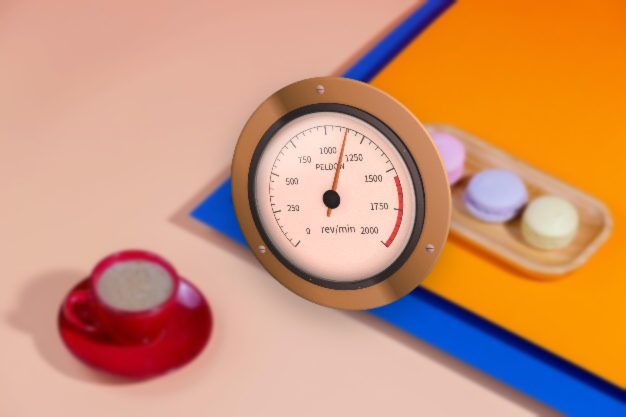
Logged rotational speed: {"value": 1150, "unit": "rpm"}
